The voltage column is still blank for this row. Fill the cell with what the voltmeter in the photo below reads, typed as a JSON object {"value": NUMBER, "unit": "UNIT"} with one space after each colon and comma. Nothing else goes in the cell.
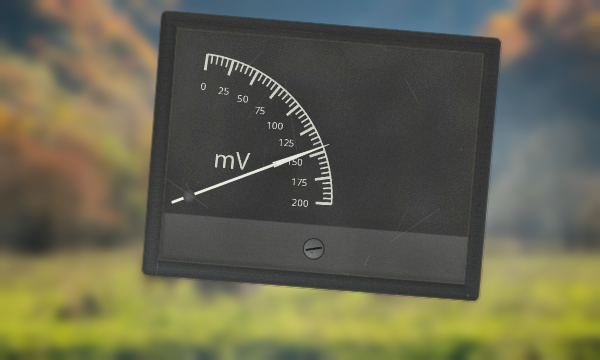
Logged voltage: {"value": 145, "unit": "mV"}
